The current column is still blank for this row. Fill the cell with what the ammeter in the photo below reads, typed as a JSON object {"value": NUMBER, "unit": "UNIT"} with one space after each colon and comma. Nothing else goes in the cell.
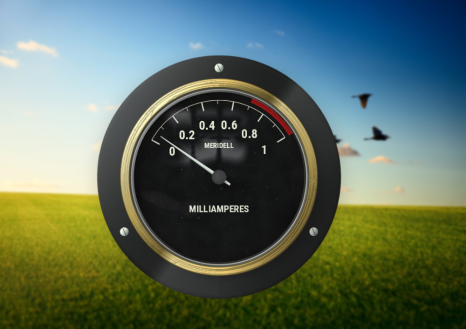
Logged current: {"value": 0.05, "unit": "mA"}
